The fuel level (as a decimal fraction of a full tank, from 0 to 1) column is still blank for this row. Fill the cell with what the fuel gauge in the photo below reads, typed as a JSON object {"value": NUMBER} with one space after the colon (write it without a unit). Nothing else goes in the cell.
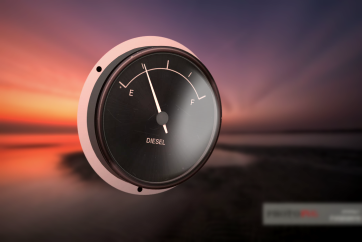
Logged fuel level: {"value": 0.25}
